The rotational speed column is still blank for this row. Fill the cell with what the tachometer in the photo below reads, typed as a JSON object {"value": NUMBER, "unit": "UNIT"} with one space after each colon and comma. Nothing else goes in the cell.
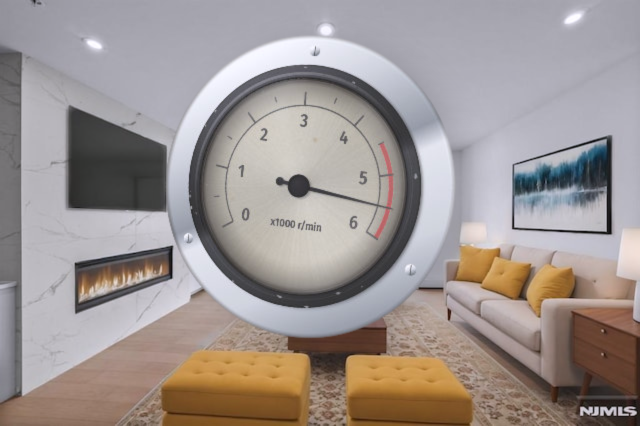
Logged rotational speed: {"value": 5500, "unit": "rpm"}
